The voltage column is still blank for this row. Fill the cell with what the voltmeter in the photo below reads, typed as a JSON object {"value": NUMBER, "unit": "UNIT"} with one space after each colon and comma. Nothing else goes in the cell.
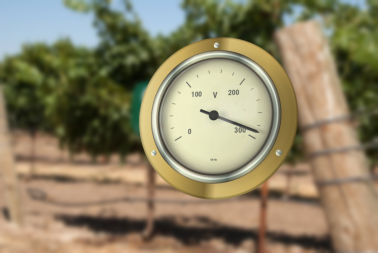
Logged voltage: {"value": 290, "unit": "V"}
